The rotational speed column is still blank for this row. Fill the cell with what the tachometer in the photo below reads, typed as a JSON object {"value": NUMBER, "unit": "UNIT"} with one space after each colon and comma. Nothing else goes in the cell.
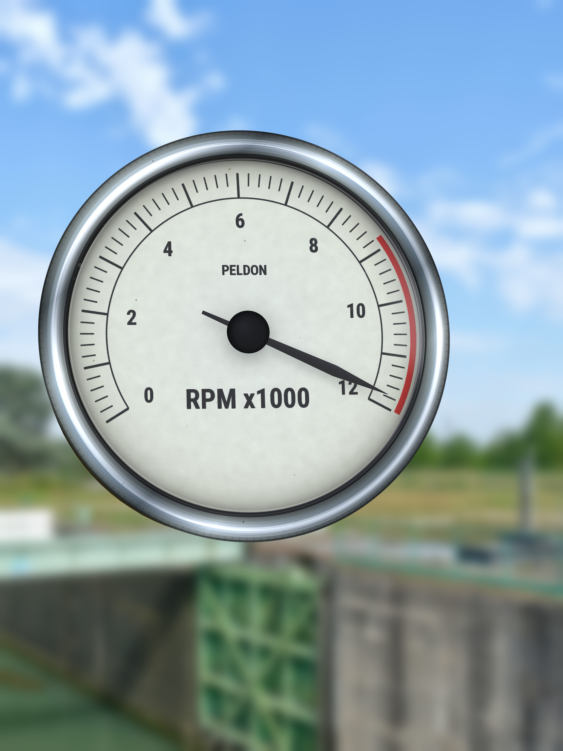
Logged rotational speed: {"value": 11800, "unit": "rpm"}
